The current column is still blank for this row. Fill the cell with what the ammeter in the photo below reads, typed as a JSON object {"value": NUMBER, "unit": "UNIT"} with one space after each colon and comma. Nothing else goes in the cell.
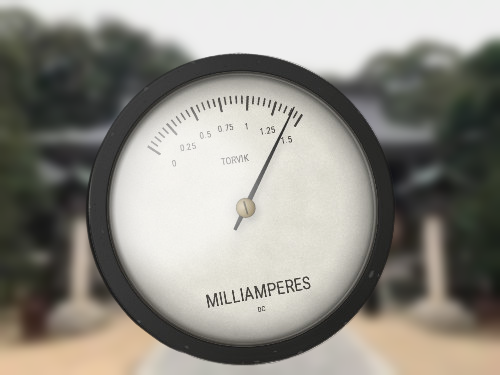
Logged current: {"value": 1.4, "unit": "mA"}
